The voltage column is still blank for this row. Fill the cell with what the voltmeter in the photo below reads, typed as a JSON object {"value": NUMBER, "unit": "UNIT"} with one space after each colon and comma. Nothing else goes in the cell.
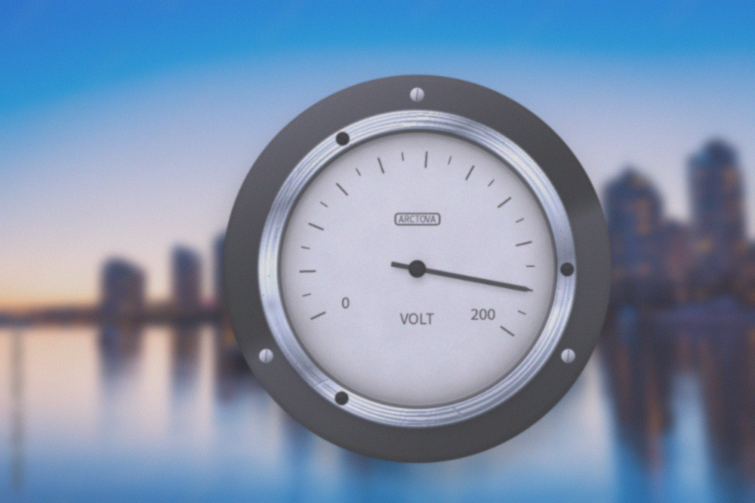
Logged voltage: {"value": 180, "unit": "V"}
